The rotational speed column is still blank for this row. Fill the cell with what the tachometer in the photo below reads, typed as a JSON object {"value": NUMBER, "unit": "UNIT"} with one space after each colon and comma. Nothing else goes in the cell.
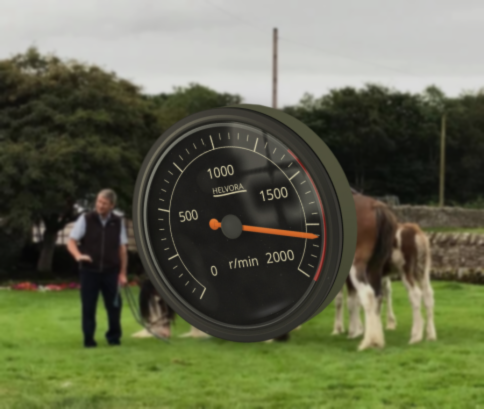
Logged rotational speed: {"value": 1800, "unit": "rpm"}
